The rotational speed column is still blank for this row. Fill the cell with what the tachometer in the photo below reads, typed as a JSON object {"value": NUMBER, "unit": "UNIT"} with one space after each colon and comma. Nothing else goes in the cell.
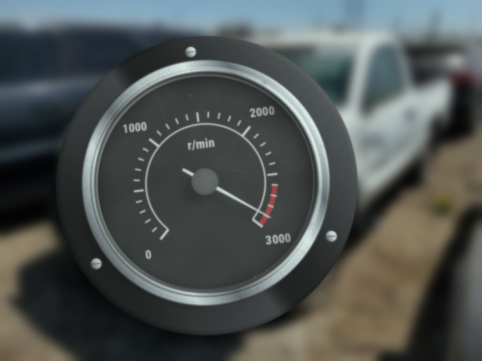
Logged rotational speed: {"value": 2900, "unit": "rpm"}
